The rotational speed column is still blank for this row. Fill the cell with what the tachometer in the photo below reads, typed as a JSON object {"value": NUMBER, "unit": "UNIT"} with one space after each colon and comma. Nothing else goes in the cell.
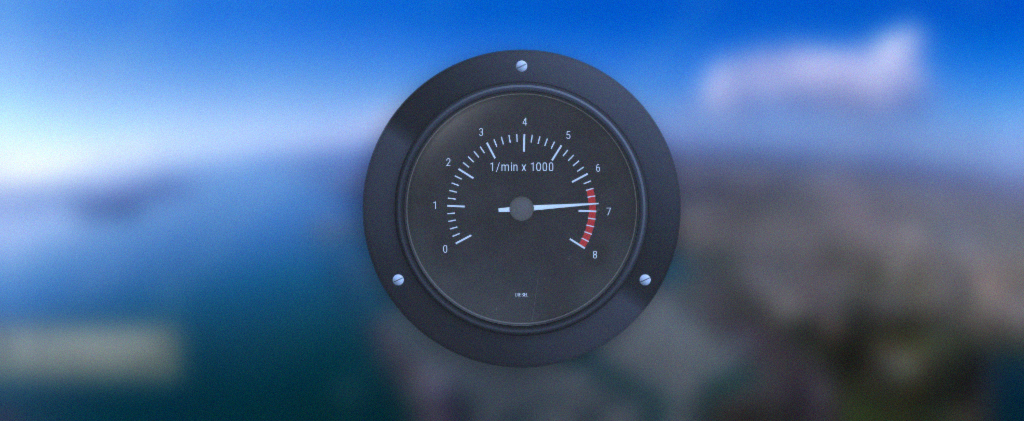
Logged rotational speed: {"value": 6800, "unit": "rpm"}
